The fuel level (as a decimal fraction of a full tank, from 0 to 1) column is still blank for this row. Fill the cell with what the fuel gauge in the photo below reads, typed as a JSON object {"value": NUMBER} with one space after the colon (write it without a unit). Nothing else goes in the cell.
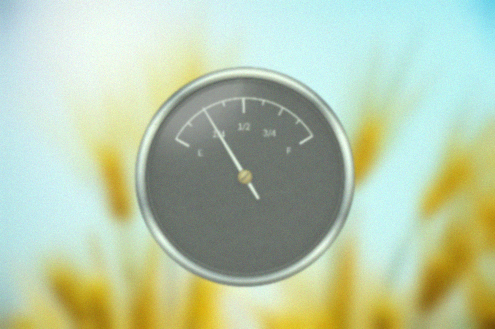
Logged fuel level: {"value": 0.25}
